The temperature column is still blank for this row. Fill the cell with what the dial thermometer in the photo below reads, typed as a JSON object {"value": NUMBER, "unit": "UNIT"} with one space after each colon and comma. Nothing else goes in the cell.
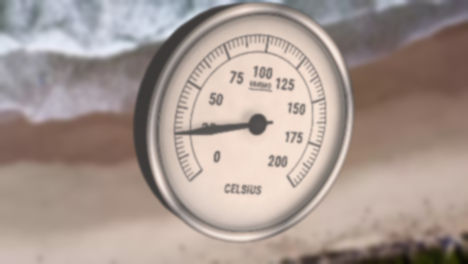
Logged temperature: {"value": 25, "unit": "°C"}
